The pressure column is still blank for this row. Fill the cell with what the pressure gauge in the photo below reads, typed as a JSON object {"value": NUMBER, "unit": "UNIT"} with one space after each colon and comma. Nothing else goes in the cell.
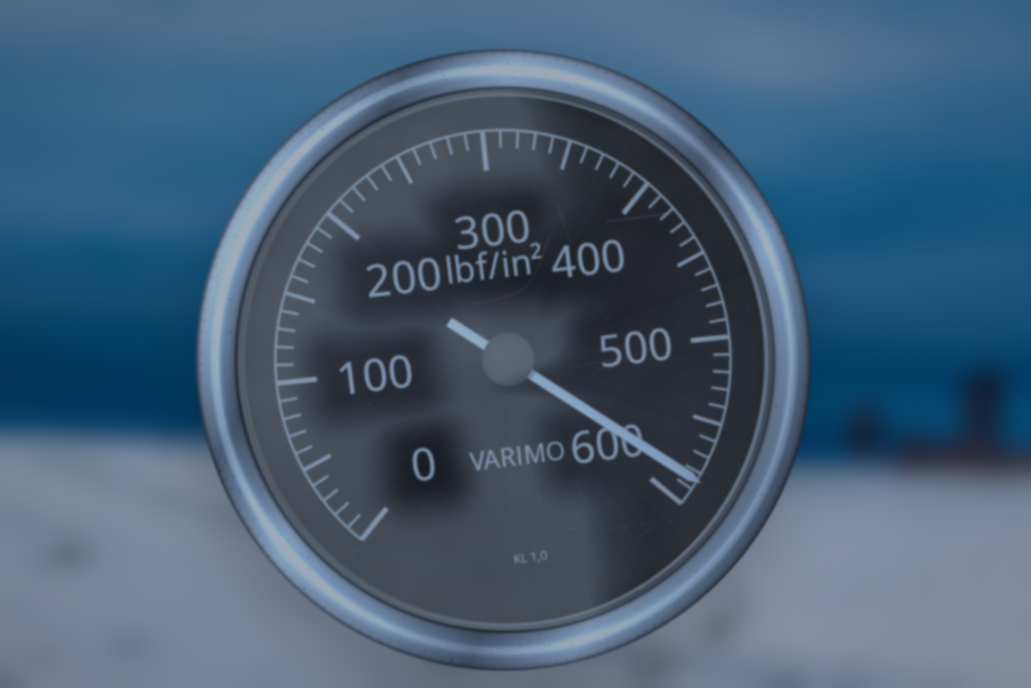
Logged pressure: {"value": 585, "unit": "psi"}
